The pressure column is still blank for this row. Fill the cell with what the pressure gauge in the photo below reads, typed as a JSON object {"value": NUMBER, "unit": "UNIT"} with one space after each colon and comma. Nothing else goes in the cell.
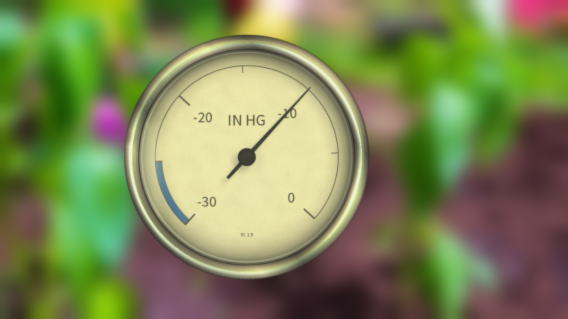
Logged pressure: {"value": -10, "unit": "inHg"}
